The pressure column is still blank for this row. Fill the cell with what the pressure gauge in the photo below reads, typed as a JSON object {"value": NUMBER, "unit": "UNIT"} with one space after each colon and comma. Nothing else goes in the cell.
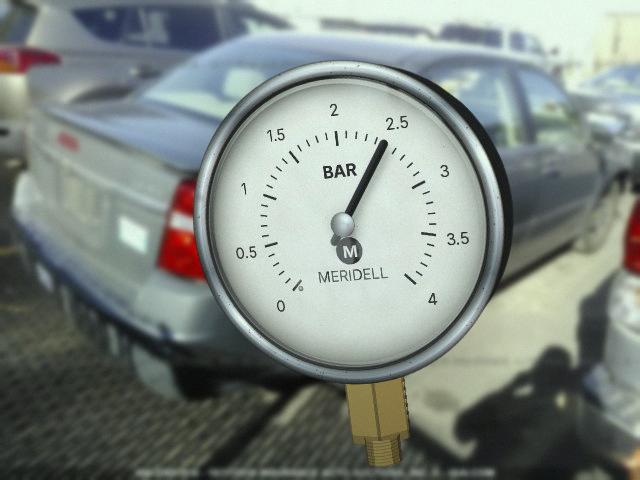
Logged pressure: {"value": 2.5, "unit": "bar"}
